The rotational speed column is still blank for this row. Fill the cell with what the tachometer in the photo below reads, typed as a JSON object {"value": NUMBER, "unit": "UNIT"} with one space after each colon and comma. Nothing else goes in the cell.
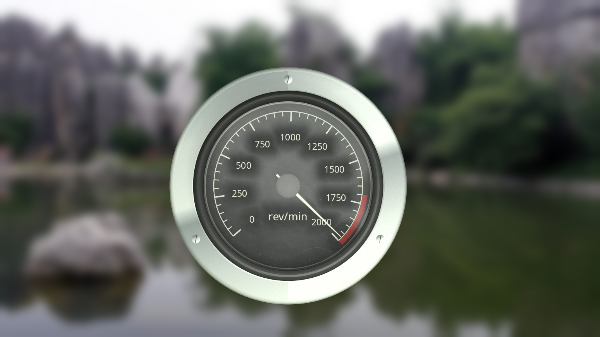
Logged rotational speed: {"value": 1975, "unit": "rpm"}
